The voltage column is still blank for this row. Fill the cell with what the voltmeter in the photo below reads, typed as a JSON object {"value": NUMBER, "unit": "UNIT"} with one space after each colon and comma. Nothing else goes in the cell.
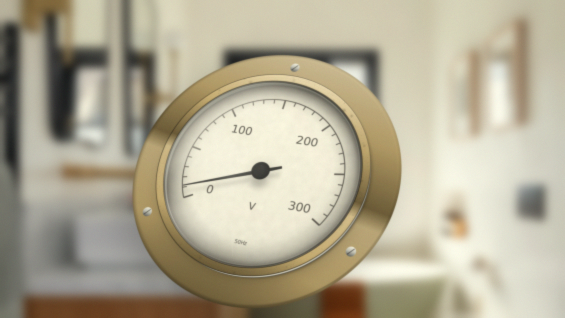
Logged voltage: {"value": 10, "unit": "V"}
